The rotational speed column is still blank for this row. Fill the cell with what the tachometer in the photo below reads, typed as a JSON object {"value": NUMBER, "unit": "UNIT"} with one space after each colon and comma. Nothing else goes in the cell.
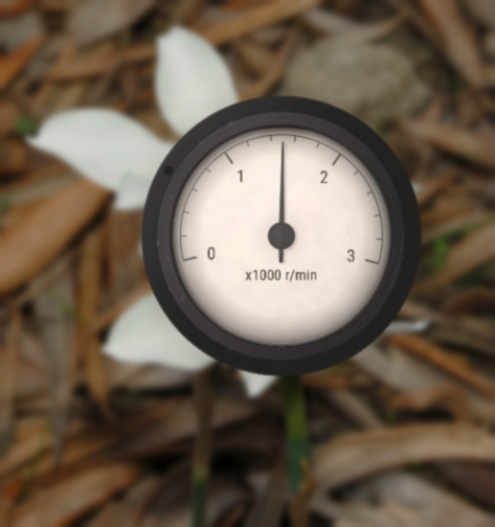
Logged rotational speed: {"value": 1500, "unit": "rpm"}
